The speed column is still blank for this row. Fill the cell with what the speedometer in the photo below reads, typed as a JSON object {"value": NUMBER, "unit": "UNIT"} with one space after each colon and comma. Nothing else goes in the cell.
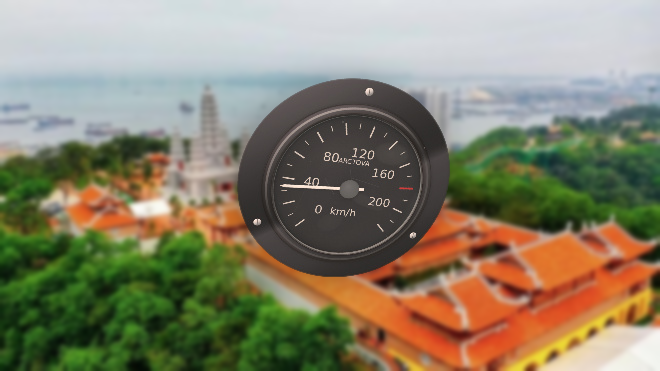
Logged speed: {"value": 35, "unit": "km/h"}
